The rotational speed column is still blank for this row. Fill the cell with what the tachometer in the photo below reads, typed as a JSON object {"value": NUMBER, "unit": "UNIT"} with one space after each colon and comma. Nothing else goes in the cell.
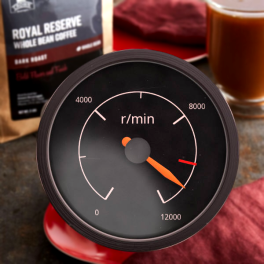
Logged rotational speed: {"value": 11000, "unit": "rpm"}
